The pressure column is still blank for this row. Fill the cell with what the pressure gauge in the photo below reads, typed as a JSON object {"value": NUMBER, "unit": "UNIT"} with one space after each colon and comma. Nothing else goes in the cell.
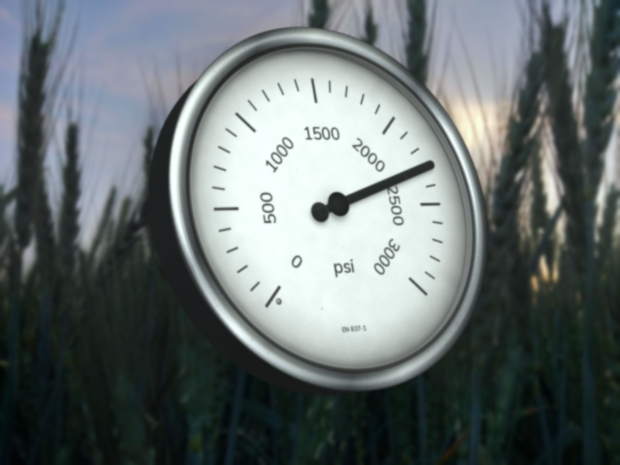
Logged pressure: {"value": 2300, "unit": "psi"}
